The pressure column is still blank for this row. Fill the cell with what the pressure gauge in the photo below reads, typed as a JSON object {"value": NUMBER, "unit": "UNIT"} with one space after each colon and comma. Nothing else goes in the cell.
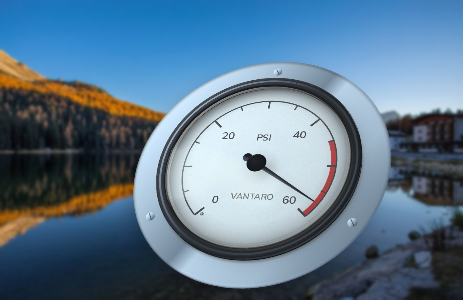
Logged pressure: {"value": 57.5, "unit": "psi"}
